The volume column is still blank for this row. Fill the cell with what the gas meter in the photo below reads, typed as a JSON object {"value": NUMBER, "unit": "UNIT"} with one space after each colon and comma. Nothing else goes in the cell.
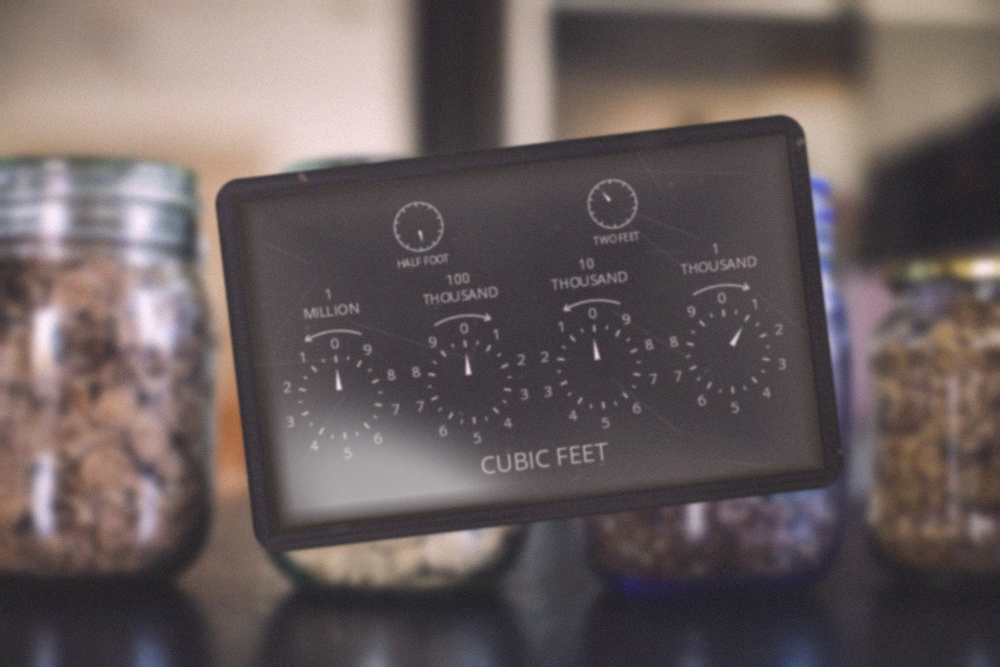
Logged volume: {"value": 100, "unit": "ft³"}
